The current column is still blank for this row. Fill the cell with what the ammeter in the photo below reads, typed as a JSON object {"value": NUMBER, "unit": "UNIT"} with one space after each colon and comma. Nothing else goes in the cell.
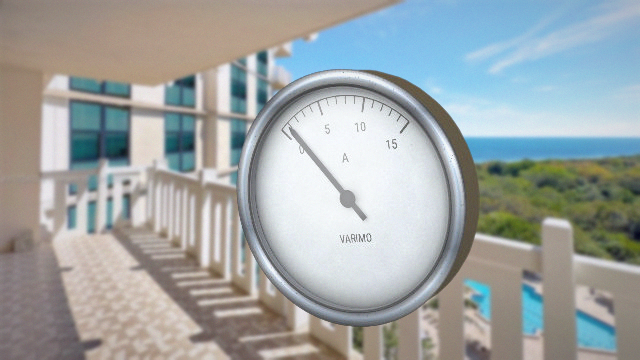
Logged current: {"value": 1, "unit": "A"}
